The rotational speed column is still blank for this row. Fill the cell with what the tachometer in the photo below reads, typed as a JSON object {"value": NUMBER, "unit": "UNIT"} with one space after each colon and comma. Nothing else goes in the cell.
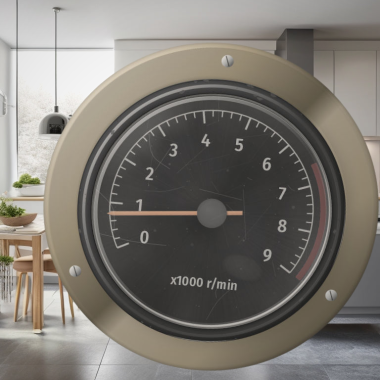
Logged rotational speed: {"value": 800, "unit": "rpm"}
